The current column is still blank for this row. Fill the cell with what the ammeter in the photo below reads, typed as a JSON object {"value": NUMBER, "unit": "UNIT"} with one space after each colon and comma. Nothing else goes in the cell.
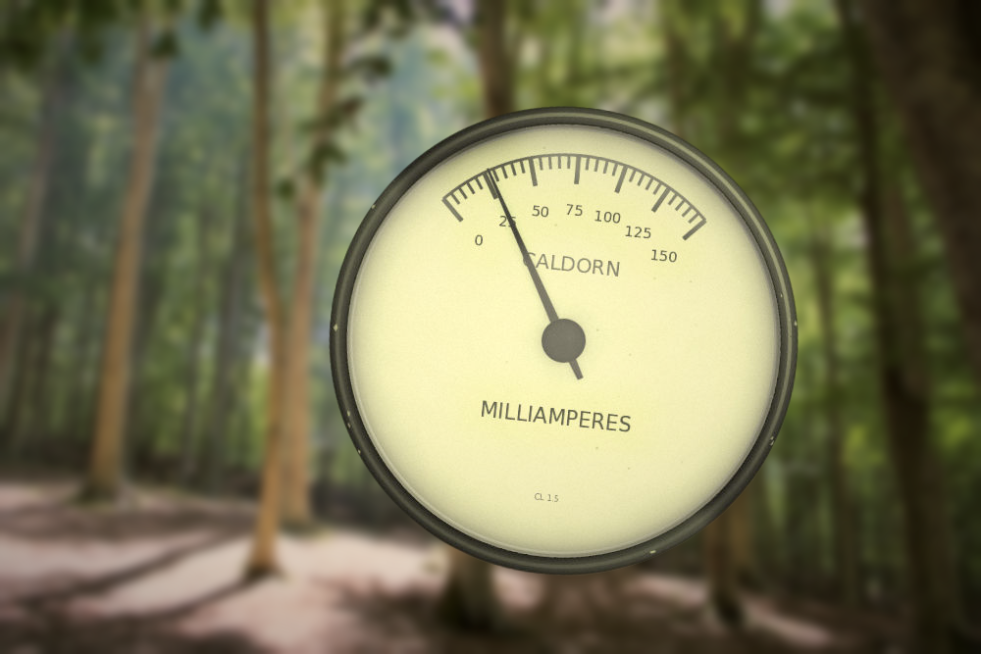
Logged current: {"value": 27.5, "unit": "mA"}
